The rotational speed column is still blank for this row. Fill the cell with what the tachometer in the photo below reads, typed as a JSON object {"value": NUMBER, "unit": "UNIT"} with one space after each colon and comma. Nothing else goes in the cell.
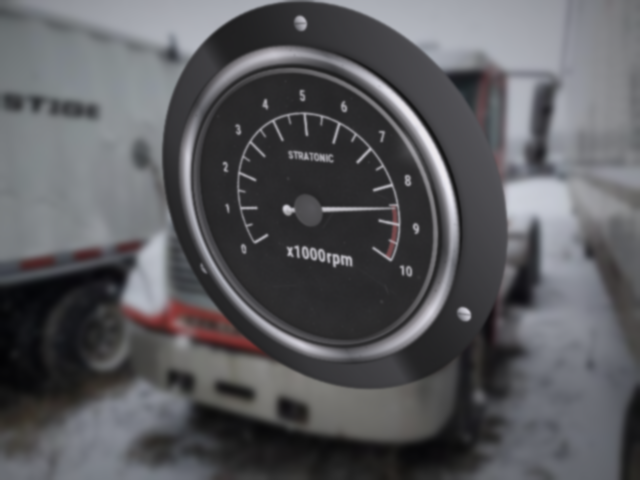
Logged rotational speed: {"value": 8500, "unit": "rpm"}
